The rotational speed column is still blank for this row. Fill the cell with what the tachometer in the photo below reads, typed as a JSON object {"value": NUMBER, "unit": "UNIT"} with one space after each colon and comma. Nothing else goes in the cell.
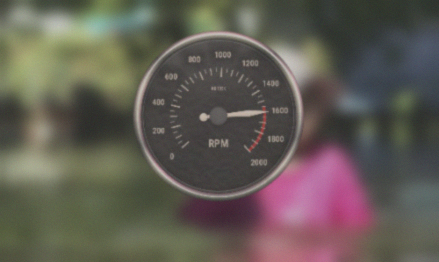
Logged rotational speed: {"value": 1600, "unit": "rpm"}
